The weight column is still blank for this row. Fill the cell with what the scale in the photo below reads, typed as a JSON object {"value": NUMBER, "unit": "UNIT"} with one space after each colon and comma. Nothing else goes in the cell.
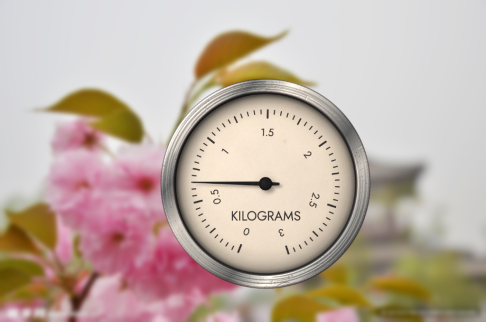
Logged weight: {"value": 0.65, "unit": "kg"}
